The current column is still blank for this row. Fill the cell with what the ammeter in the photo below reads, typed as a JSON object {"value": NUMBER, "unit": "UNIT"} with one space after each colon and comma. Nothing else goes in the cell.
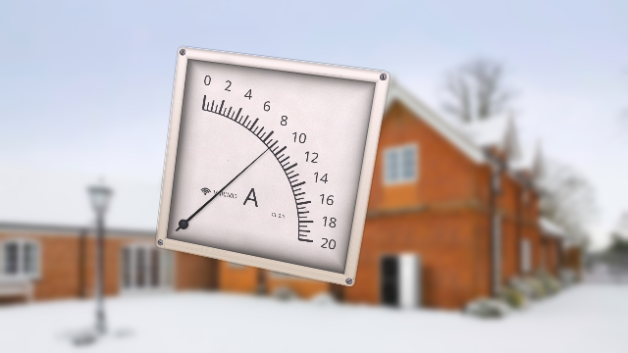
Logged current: {"value": 9, "unit": "A"}
